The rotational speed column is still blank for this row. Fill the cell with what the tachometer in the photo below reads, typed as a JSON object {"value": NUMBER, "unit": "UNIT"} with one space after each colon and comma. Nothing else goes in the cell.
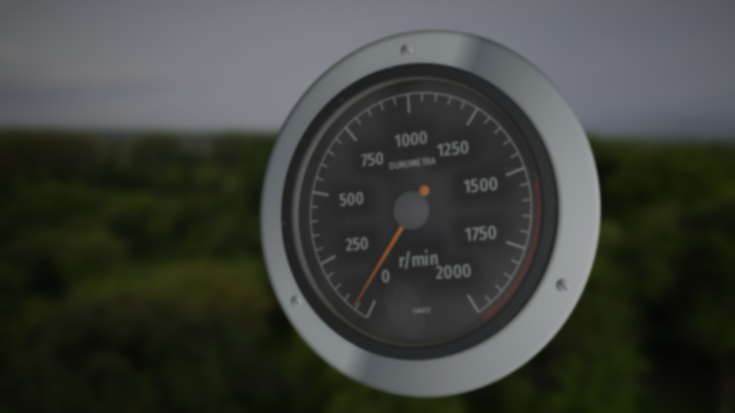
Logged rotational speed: {"value": 50, "unit": "rpm"}
